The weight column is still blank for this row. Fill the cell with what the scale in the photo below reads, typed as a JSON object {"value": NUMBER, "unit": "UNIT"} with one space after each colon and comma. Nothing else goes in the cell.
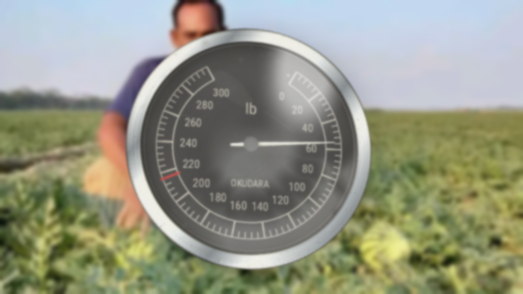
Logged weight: {"value": 56, "unit": "lb"}
